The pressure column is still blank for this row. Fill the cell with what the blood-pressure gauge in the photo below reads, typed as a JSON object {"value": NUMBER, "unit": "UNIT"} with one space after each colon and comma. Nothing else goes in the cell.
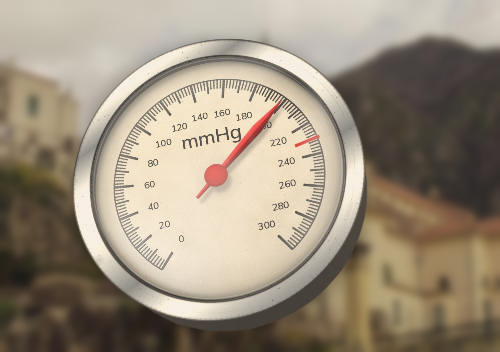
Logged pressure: {"value": 200, "unit": "mmHg"}
